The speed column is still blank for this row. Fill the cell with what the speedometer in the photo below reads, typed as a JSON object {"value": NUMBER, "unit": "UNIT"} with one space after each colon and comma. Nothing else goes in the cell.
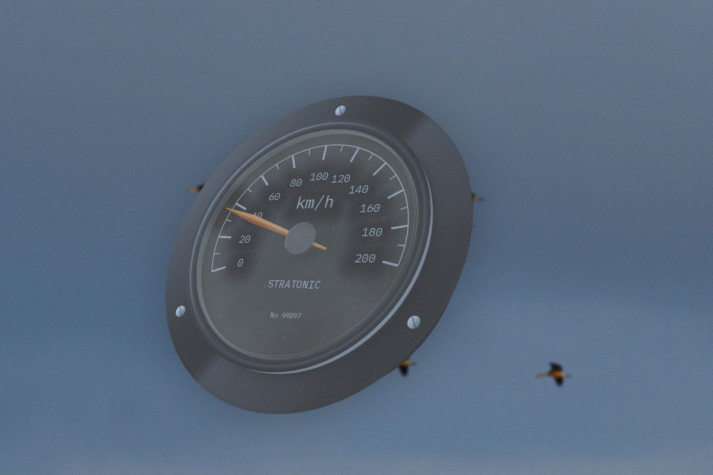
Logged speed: {"value": 35, "unit": "km/h"}
